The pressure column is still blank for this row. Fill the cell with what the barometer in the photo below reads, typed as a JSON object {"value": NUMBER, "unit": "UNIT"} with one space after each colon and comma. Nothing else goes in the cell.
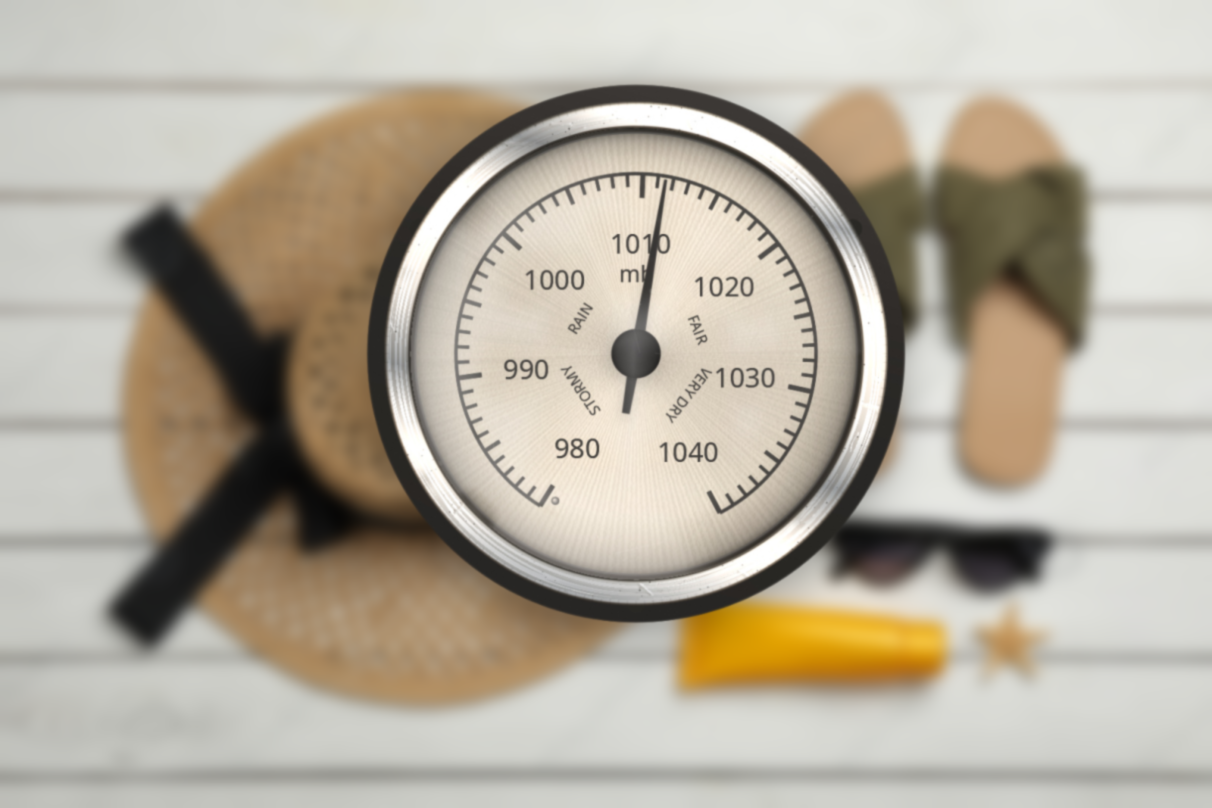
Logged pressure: {"value": 1011.5, "unit": "mbar"}
